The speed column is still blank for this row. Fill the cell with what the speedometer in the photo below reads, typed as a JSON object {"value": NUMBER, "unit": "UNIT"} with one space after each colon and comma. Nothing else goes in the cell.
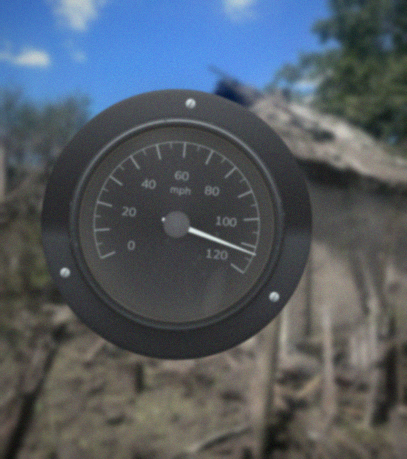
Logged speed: {"value": 112.5, "unit": "mph"}
